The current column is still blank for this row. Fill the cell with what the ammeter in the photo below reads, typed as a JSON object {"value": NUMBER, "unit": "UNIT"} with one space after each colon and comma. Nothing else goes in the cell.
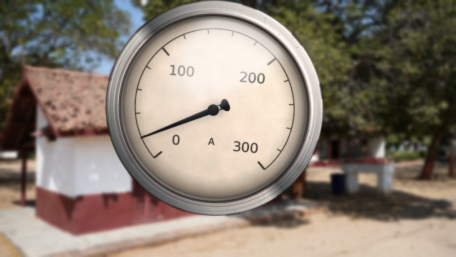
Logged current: {"value": 20, "unit": "A"}
